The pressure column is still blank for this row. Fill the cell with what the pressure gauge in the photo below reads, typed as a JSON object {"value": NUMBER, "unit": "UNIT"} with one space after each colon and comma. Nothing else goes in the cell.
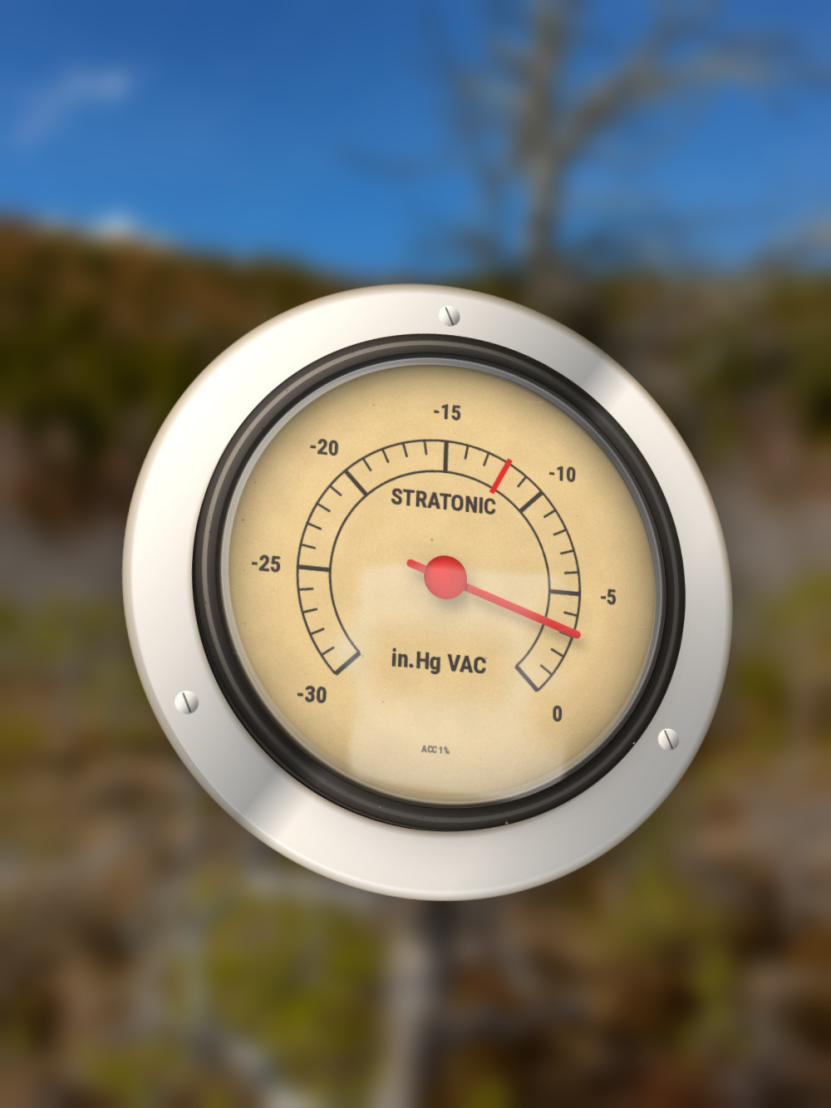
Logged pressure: {"value": -3, "unit": "inHg"}
